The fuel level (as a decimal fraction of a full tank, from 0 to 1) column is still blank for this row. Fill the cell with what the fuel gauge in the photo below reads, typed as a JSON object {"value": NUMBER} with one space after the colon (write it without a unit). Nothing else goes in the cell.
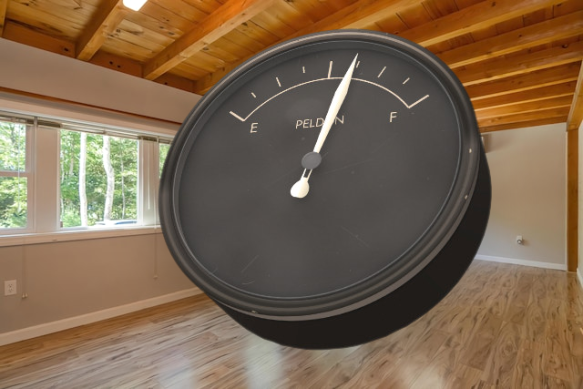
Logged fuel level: {"value": 0.625}
